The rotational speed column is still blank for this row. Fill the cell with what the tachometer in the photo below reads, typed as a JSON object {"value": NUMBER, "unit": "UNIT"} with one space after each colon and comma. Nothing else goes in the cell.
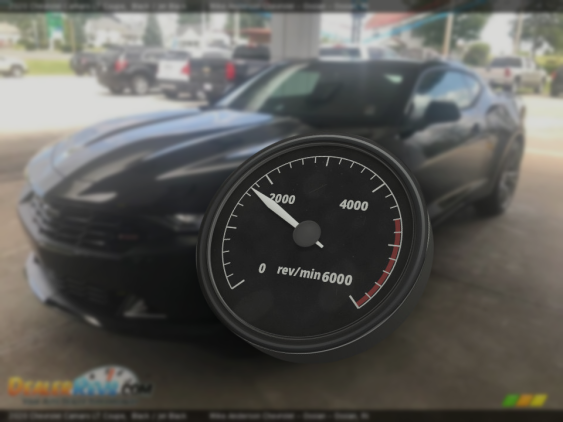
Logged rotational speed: {"value": 1700, "unit": "rpm"}
